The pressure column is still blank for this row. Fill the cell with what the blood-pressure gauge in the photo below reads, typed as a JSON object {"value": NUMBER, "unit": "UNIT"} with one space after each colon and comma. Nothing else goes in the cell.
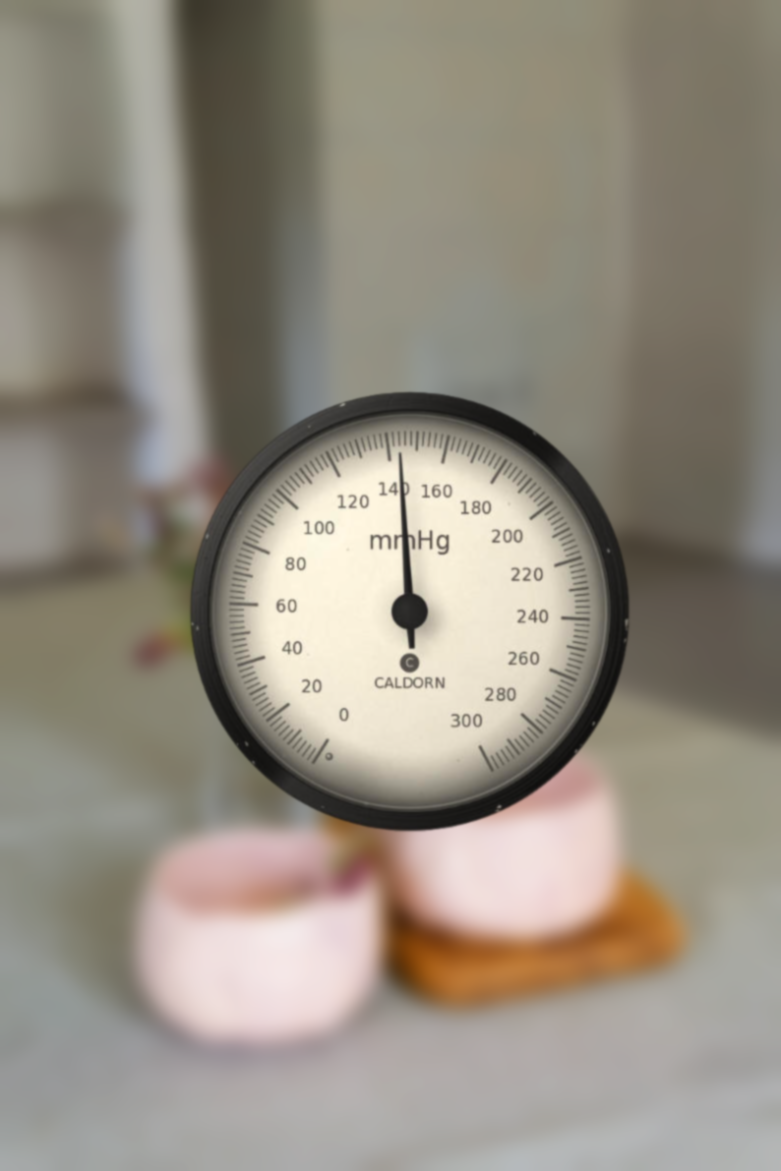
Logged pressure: {"value": 144, "unit": "mmHg"}
